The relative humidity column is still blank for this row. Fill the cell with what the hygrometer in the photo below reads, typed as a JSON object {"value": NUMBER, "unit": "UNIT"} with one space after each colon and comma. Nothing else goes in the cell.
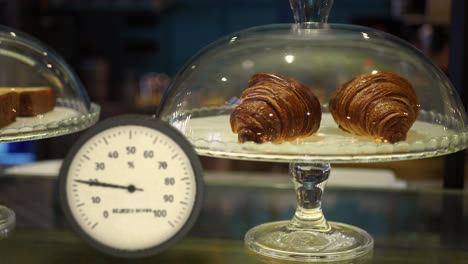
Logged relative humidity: {"value": 20, "unit": "%"}
